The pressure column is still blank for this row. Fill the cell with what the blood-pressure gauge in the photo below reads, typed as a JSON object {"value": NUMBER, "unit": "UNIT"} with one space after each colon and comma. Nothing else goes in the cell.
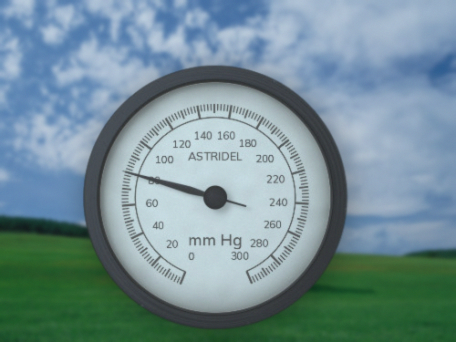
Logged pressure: {"value": 80, "unit": "mmHg"}
